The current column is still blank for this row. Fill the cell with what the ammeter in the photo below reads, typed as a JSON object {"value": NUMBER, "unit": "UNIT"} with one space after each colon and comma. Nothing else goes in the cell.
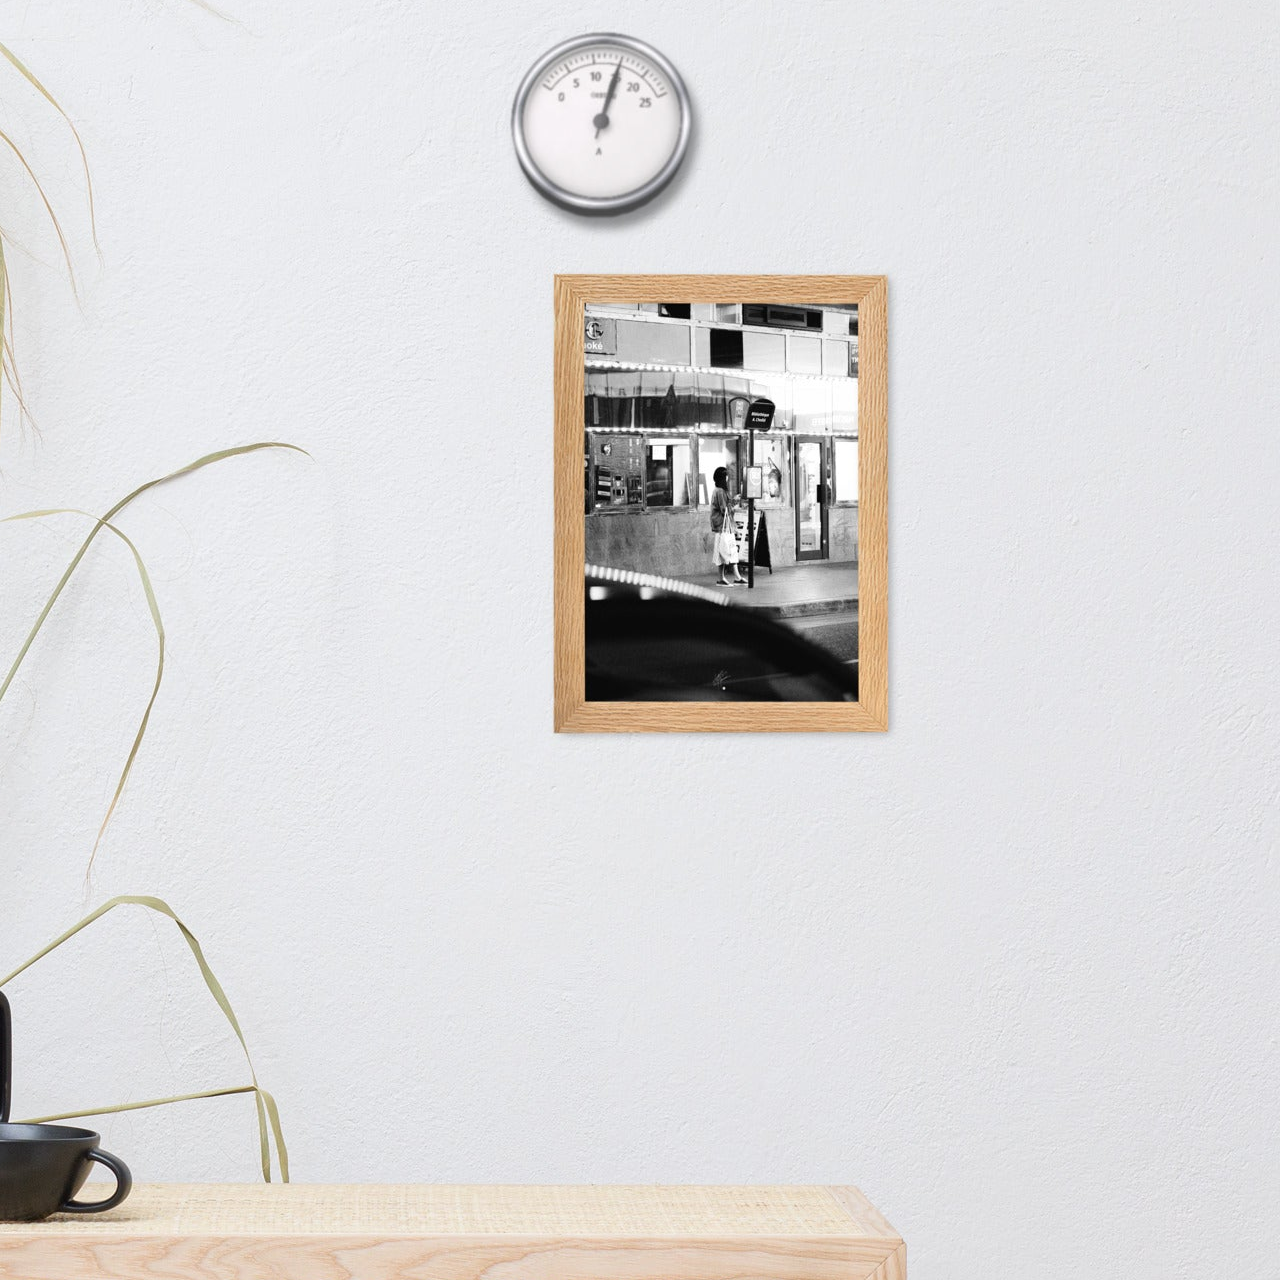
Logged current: {"value": 15, "unit": "A"}
